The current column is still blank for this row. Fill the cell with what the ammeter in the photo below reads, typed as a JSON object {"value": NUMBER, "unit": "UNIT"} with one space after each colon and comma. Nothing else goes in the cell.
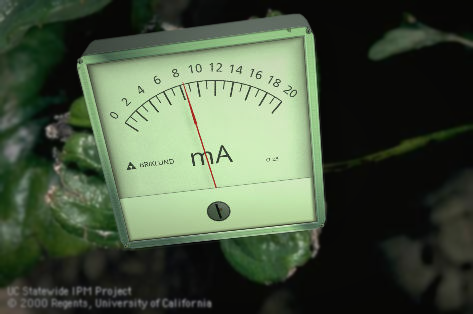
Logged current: {"value": 8.5, "unit": "mA"}
